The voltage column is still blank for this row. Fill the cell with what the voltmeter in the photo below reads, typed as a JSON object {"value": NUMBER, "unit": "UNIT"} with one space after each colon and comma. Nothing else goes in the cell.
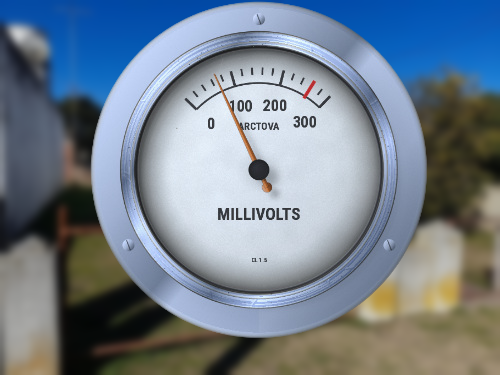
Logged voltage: {"value": 70, "unit": "mV"}
